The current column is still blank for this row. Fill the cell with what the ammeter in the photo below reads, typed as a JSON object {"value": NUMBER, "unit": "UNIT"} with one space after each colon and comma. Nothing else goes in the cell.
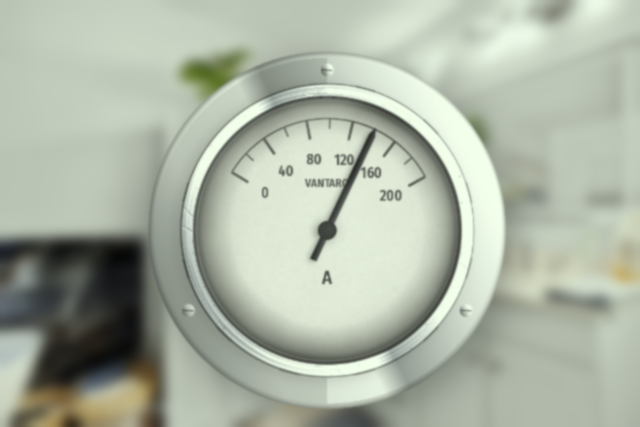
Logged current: {"value": 140, "unit": "A"}
